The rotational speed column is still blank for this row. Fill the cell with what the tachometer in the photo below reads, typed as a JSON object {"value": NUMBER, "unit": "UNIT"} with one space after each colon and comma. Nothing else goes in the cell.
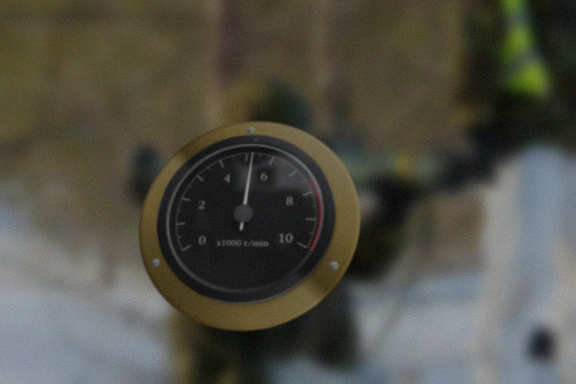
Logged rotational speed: {"value": 5250, "unit": "rpm"}
